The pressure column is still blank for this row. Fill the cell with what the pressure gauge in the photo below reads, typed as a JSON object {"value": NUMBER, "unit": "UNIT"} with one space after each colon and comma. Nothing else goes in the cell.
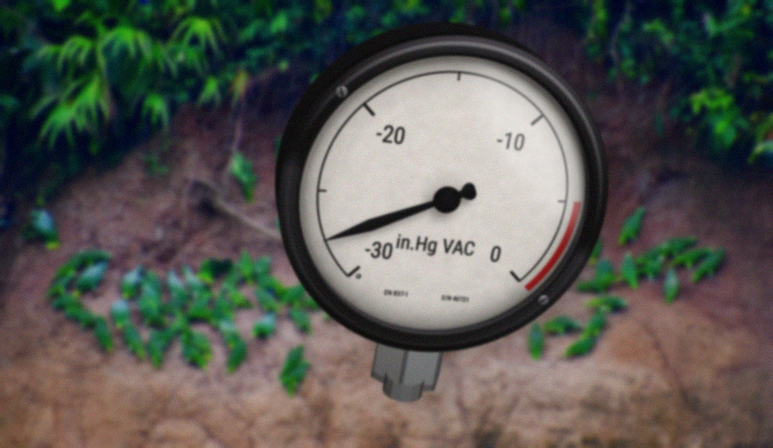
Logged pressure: {"value": -27.5, "unit": "inHg"}
